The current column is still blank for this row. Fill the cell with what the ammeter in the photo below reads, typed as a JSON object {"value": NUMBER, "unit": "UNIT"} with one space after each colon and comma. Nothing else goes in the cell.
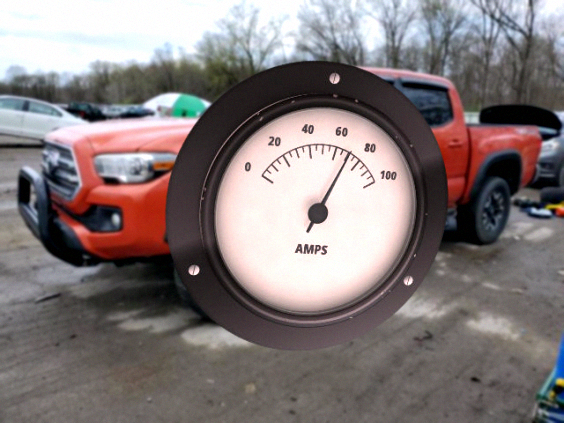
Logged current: {"value": 70, "unit": "A"}
